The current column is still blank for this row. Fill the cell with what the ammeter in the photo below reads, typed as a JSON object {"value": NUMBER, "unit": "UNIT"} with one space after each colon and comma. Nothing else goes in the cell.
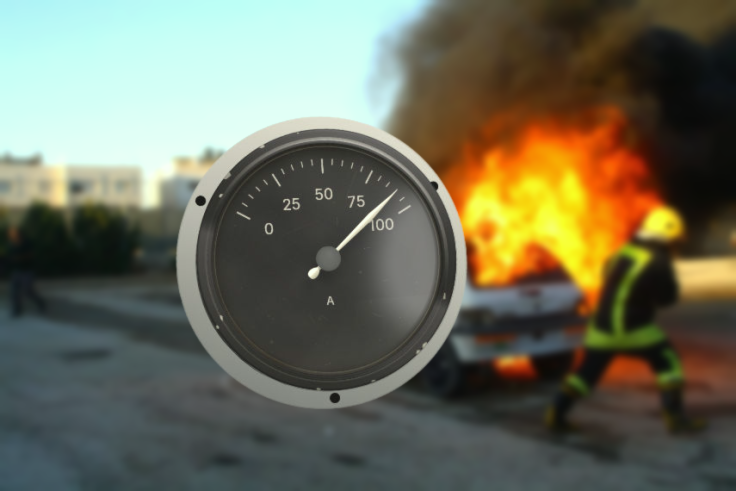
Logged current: {"value": 90, "unit": "A"}
